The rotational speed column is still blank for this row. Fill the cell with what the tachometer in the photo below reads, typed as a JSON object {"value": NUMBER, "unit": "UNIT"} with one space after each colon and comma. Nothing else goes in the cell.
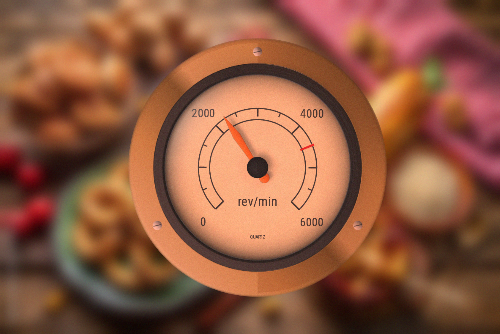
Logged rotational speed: {"value": 2250, "unit": "rpm"}
